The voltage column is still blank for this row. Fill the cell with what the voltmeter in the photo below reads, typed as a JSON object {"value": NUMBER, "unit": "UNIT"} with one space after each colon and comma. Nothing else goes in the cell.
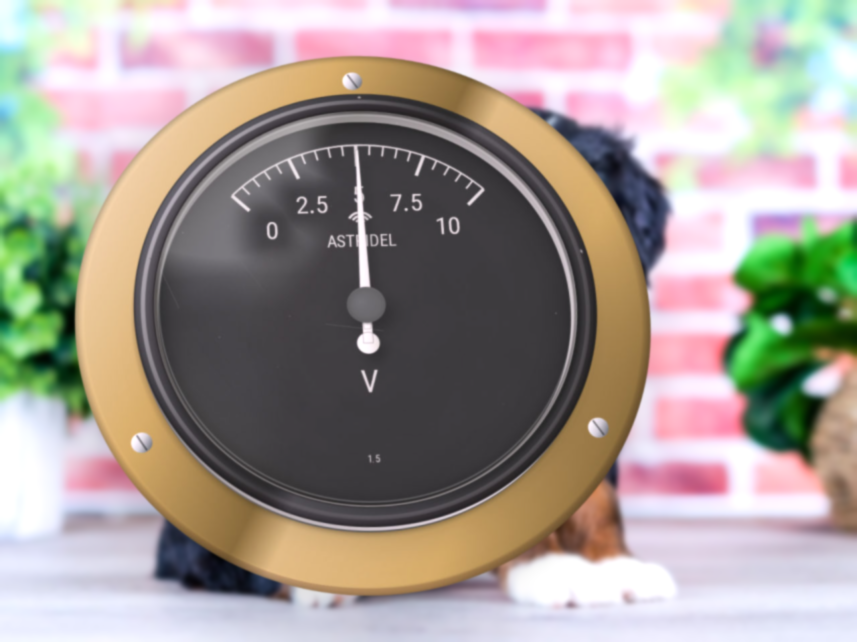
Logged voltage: {"value": 5, "unit": "V"}
